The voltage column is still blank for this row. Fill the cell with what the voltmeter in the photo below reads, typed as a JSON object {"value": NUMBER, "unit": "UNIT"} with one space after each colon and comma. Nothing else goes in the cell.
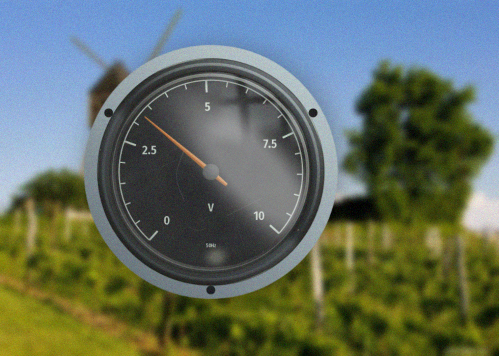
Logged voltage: {"value": 3.25, "unit": "V"}
